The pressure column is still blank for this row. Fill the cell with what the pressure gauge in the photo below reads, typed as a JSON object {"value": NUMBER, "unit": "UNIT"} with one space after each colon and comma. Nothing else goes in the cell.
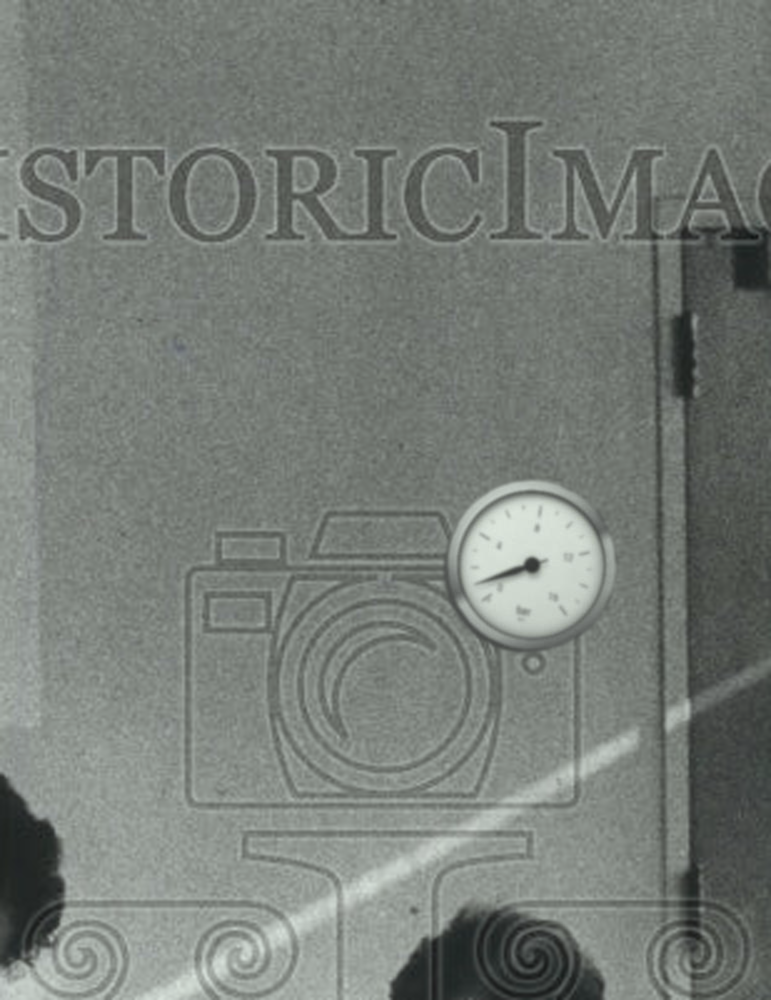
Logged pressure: {"value": 1, "unit": "bar"}
